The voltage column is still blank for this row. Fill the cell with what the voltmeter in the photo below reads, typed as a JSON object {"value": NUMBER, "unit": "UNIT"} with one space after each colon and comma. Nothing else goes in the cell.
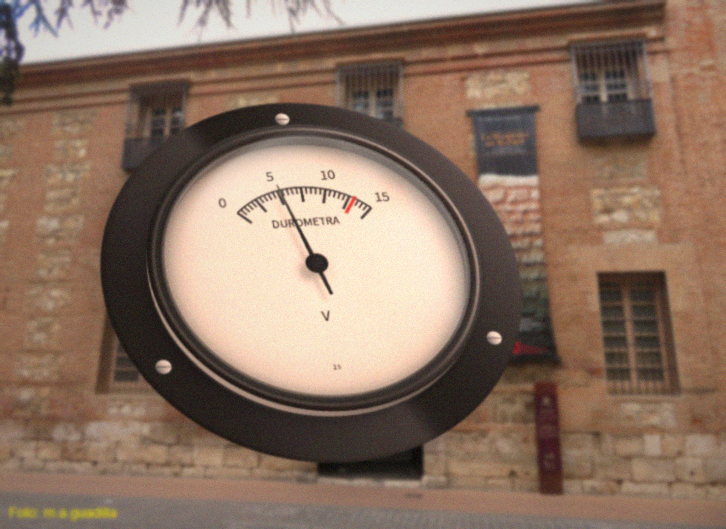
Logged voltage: {"value": 5, "unit": "V"}
